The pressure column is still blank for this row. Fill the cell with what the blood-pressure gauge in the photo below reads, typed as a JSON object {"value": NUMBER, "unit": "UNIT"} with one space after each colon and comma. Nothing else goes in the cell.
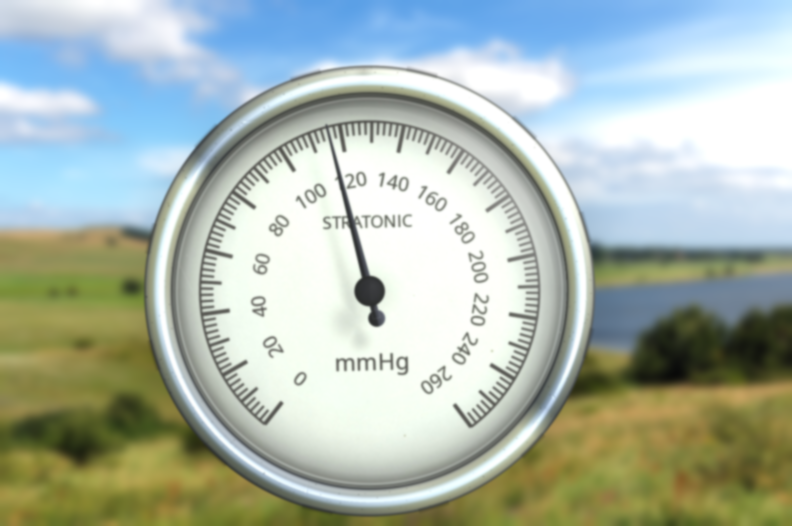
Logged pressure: {"value": 116, "unit": "mmHg"}
